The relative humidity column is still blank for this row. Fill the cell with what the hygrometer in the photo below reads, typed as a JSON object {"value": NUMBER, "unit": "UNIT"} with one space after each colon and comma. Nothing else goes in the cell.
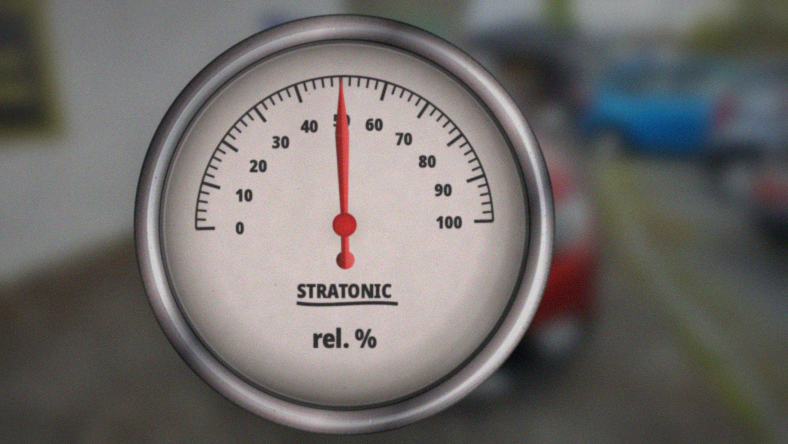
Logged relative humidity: {"value": 50, "unit": "%"}
